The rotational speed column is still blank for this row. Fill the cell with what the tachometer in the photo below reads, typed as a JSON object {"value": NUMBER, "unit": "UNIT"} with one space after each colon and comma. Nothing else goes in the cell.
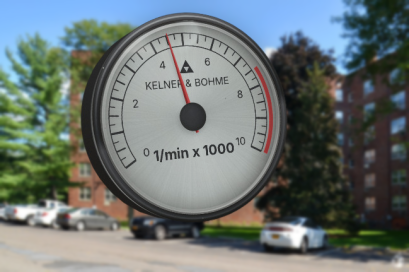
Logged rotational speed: {"value": 4500, "unit": "rpm"}
